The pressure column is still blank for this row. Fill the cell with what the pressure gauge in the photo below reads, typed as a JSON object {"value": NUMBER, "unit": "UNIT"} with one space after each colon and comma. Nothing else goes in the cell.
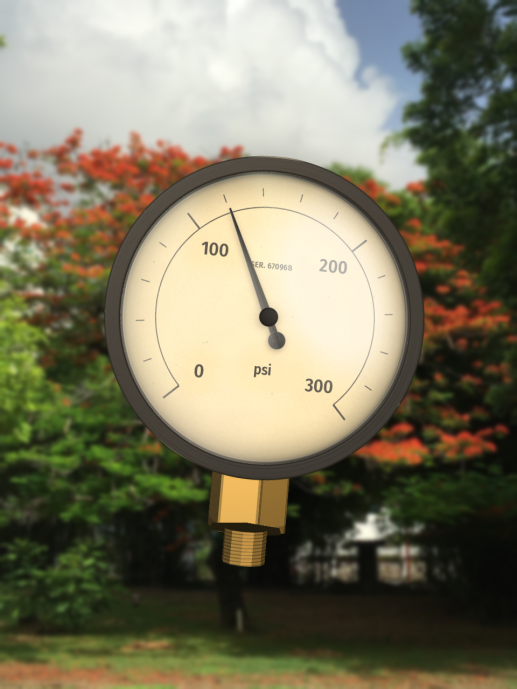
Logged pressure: {"value": 120, "unit": "psi"}
